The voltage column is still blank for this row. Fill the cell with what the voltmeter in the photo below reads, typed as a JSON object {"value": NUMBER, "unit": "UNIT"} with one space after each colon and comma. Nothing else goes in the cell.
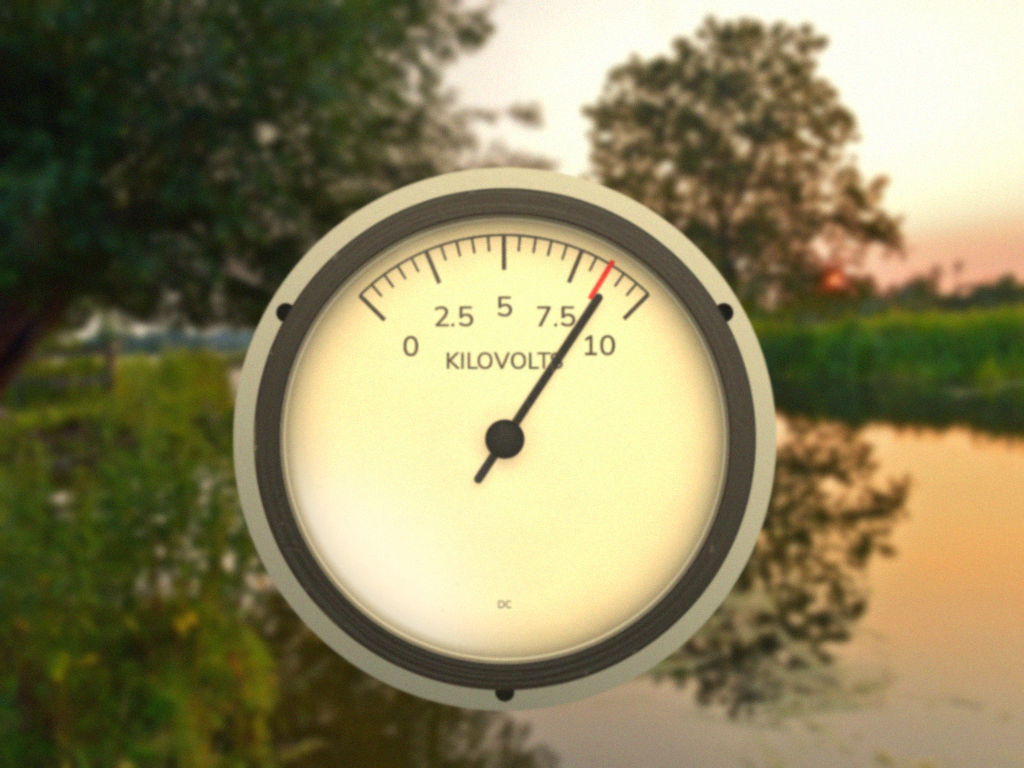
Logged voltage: {"value": 8.75, "unit": "kV"}
